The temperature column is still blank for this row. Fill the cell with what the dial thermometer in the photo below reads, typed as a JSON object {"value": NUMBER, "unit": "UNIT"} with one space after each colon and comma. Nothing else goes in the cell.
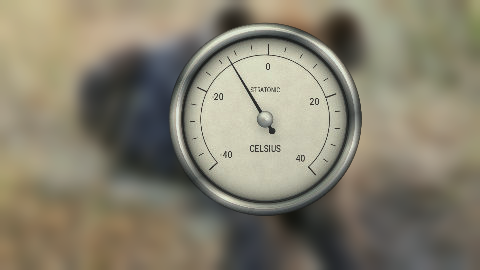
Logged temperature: {"value": -10, "unit": "°C"}
